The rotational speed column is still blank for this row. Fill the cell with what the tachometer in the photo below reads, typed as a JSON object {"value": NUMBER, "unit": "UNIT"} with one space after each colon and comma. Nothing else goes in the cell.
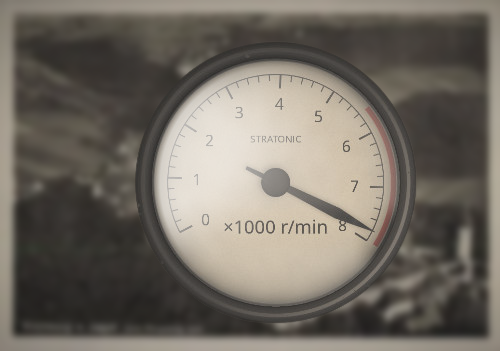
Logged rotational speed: {"value": 7800, "unit": "rpm"}
